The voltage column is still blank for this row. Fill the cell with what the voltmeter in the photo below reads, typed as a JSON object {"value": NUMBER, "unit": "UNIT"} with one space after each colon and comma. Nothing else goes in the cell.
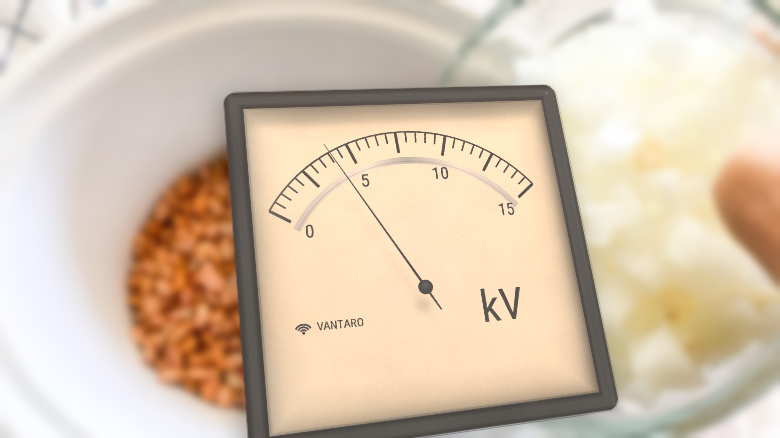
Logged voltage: {"value": 4, "unit": "kV"}
